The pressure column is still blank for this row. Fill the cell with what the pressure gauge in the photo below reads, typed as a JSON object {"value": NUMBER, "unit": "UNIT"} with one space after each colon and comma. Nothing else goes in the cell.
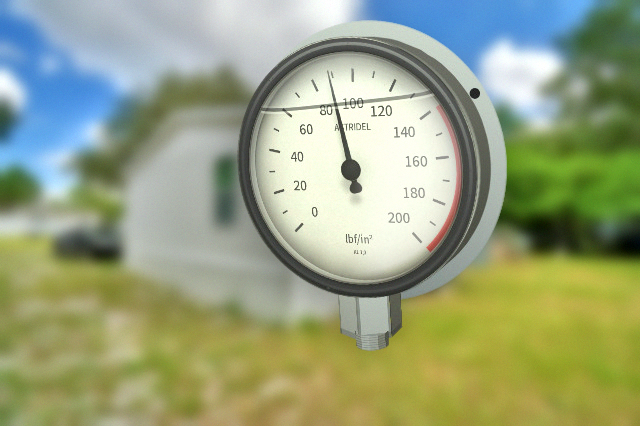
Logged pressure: {"value": 90, "unit": "psi"}
